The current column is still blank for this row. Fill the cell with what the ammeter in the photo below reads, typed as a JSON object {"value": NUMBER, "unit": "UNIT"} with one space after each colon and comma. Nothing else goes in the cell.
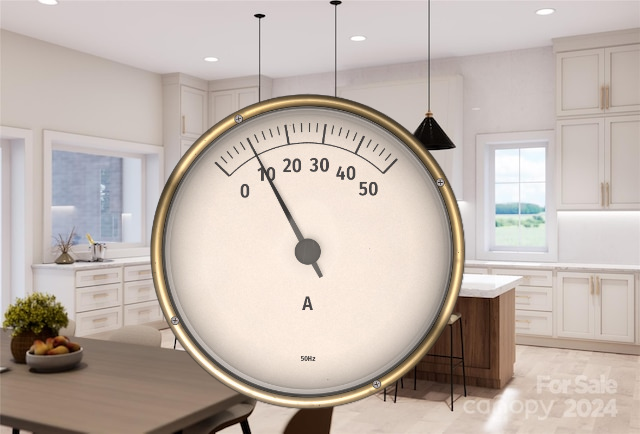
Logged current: {"value": 10, "unit": "A"}
